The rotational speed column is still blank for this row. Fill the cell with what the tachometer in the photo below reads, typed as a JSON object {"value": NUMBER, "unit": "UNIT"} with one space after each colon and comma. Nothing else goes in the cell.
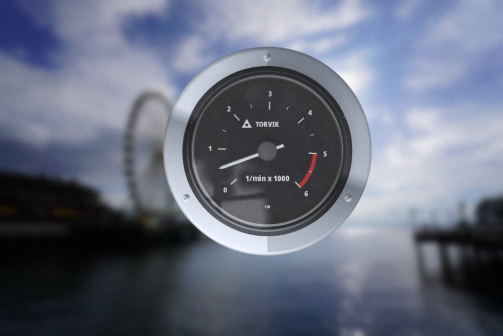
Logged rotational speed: {"value": 500, "unit": "rpm"}
